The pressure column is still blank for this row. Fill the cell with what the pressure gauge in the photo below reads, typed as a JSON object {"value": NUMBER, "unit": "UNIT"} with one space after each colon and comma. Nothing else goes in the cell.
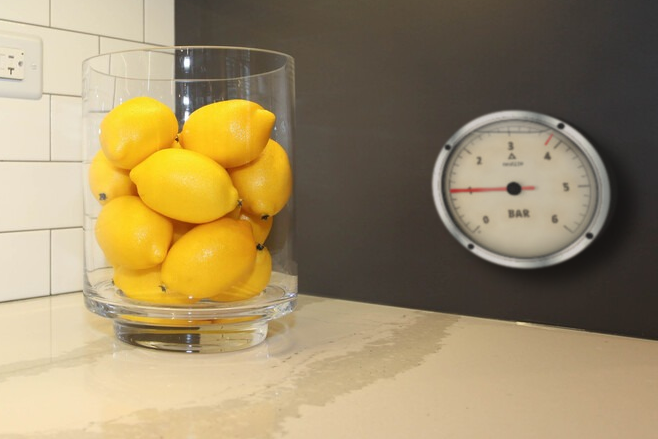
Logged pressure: {"value": 1, "unit": "bar"}
